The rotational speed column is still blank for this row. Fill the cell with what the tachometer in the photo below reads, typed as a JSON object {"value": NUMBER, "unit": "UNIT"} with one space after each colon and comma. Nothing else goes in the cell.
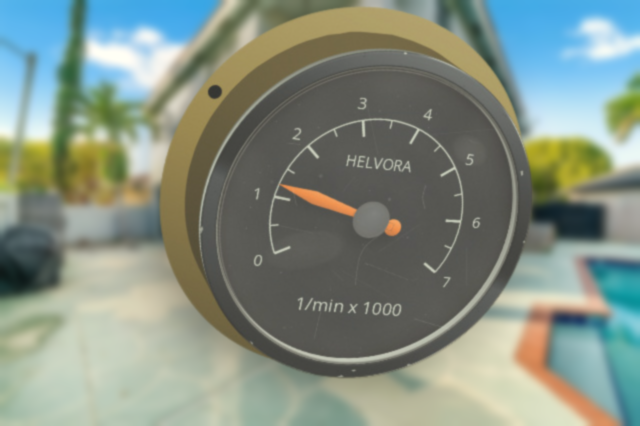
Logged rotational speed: {"value": 1250, "unit": "rpm"}
